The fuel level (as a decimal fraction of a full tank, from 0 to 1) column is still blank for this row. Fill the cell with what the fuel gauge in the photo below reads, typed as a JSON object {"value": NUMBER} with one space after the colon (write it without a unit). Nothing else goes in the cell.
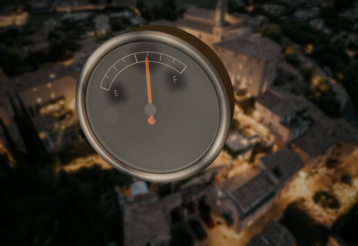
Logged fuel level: {"value": 0.625}
